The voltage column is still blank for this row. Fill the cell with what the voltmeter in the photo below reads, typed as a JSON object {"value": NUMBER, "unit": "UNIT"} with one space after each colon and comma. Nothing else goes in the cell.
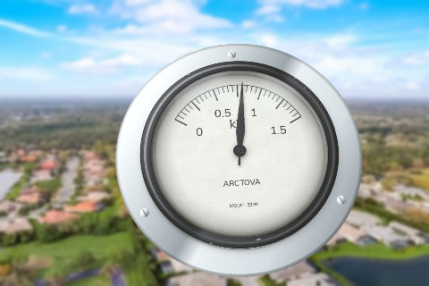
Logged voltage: {"value": 0.8, "unit": "kV"}
